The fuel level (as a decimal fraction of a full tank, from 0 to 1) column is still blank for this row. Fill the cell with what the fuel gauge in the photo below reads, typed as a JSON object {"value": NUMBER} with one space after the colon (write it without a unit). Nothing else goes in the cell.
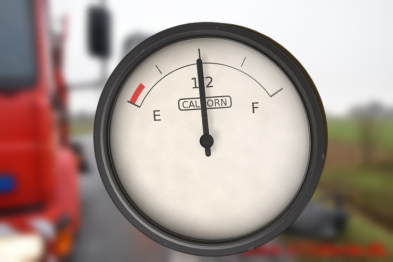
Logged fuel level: {"value": 0.5}
